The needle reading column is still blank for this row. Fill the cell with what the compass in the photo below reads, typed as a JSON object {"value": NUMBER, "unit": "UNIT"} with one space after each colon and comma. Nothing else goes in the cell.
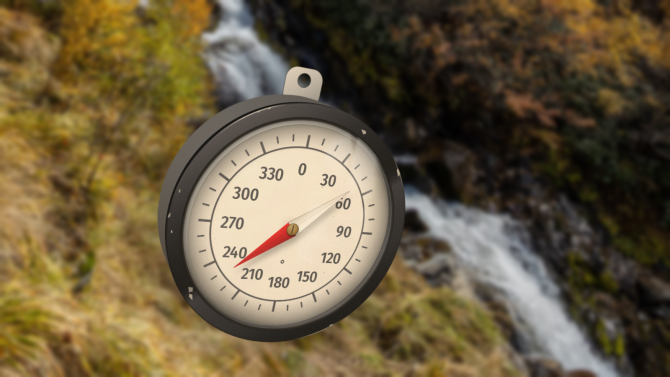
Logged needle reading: {"value": 230, "unit": "°"}
